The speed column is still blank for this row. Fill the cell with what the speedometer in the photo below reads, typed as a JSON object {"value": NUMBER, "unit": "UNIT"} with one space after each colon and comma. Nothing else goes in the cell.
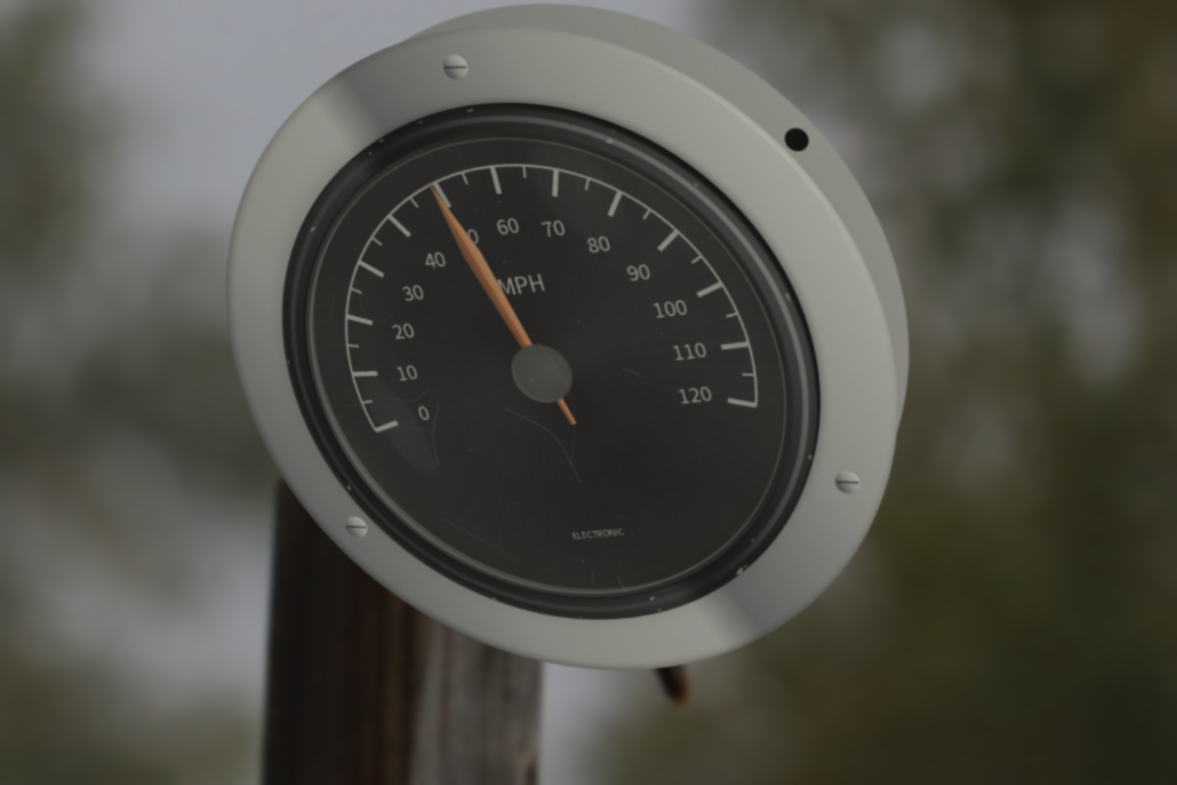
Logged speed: {"value": 50, "unit": "mph"}
